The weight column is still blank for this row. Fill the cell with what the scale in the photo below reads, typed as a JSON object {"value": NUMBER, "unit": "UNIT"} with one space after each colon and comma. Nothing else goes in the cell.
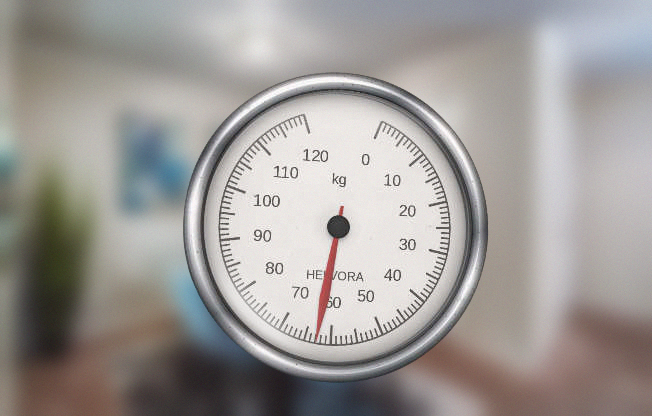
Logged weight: {"value": 63, "unit": "kg"}
